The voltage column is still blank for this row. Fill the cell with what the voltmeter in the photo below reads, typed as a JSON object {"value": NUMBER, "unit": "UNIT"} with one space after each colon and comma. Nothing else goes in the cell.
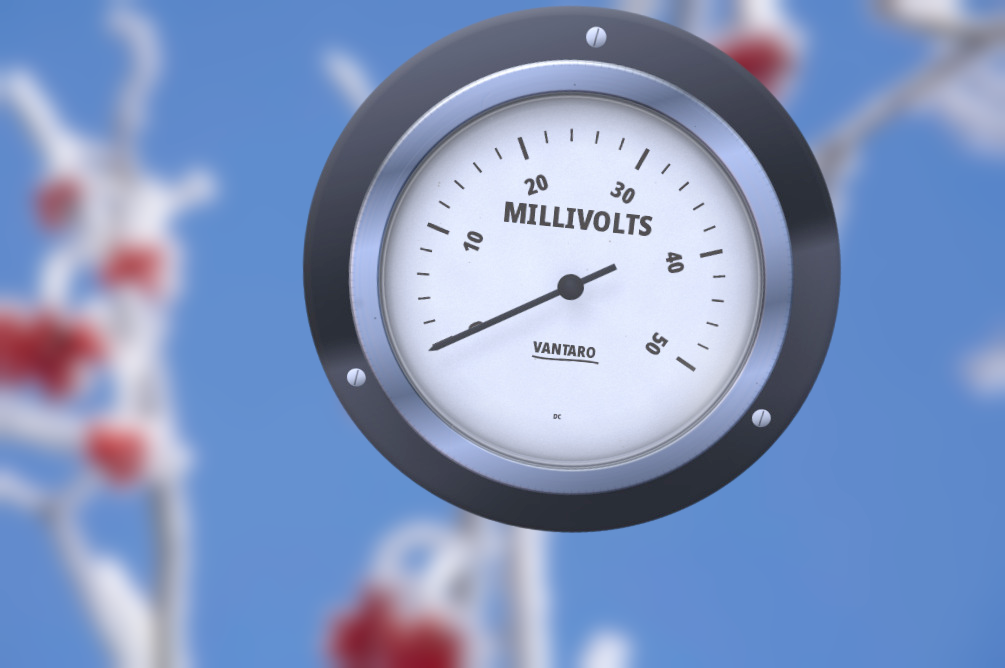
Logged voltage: {"value": 0, "unit": "mV"}
